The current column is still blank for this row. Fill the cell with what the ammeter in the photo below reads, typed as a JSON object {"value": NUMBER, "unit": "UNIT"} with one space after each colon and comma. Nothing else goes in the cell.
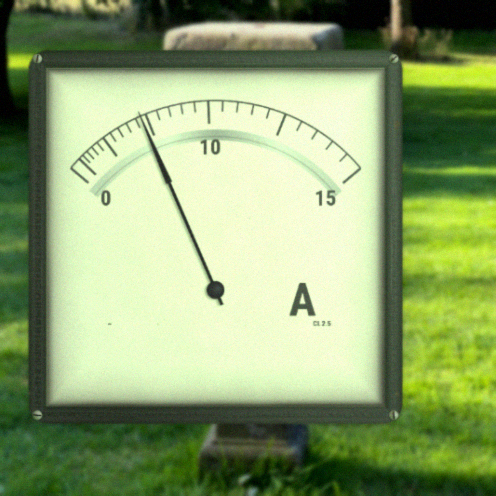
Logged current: {"value": 7.25, "unit": "A"}
